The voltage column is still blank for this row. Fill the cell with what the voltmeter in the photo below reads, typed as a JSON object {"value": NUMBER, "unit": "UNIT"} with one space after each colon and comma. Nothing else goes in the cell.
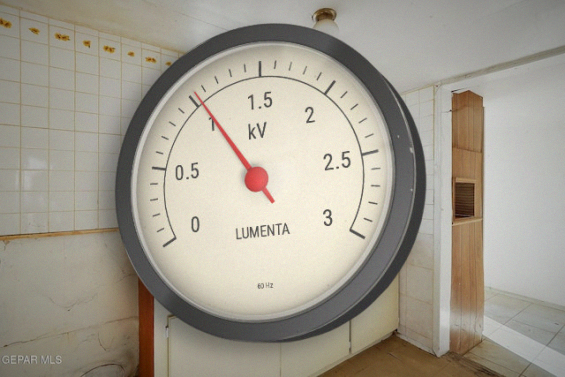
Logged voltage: {"value": 1.05, "unit": "kV"}
